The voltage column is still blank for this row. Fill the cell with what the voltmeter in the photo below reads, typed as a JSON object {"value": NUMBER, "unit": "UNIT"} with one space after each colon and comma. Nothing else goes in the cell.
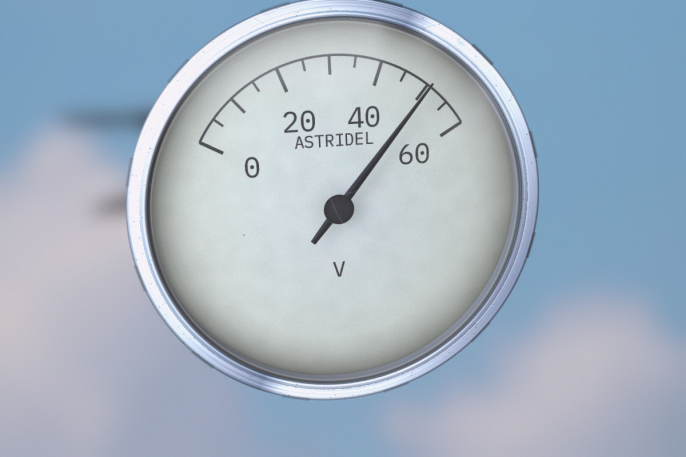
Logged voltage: {"value": 50, "unit": "V"}
